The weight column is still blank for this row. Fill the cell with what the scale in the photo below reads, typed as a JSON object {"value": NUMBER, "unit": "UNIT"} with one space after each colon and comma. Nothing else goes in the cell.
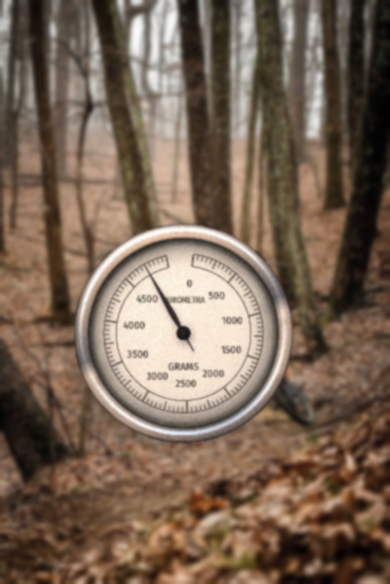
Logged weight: {"value": 4750, "unit": "g"}
